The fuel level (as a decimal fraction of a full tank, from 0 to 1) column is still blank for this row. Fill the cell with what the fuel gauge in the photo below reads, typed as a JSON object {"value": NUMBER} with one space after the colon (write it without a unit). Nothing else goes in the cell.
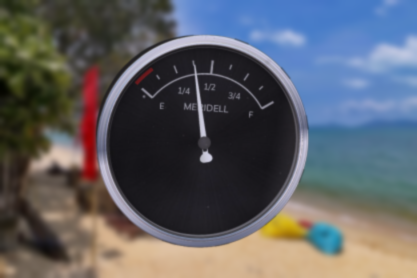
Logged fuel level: {"value": 0.375}
